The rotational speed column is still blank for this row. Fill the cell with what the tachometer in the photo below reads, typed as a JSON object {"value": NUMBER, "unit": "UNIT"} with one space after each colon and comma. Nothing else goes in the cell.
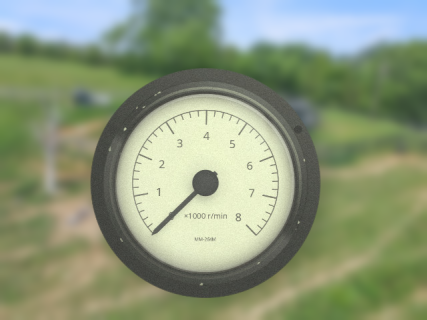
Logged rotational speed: {"value": 0, "unit": "rpm"}
